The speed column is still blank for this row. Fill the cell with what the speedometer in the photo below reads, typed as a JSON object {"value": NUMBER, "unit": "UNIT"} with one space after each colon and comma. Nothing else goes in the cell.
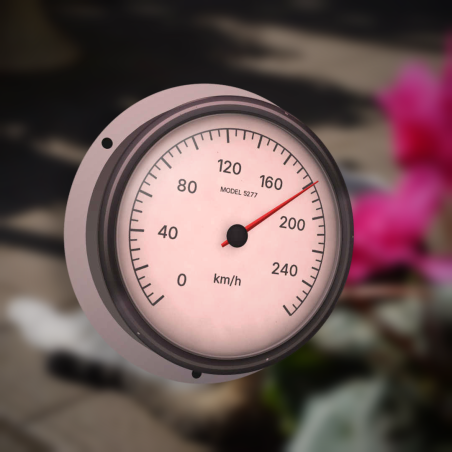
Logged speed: {"value": 180, "unit": "km/h"}
